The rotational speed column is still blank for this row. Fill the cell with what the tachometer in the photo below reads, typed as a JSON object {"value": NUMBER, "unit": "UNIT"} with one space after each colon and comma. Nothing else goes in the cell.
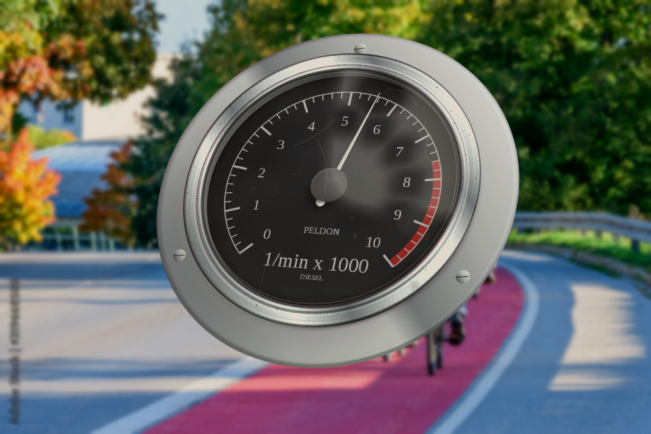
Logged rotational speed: {"value": 5600, "unit": "rpm"}
